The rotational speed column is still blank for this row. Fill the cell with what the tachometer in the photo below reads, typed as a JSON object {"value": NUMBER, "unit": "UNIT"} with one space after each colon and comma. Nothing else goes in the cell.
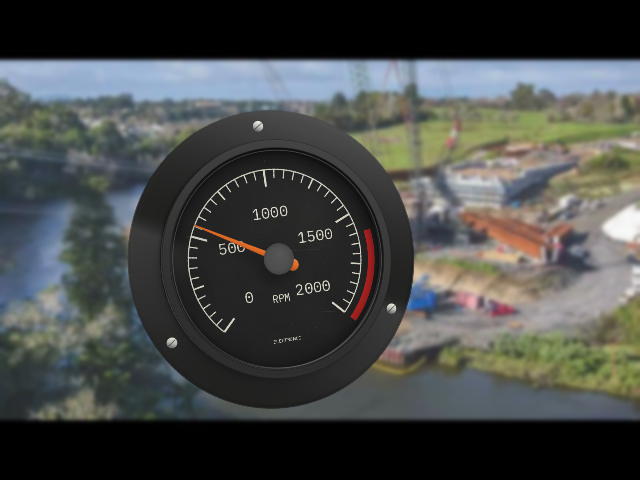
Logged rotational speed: {"value": 550, "unit": "rpm"}
